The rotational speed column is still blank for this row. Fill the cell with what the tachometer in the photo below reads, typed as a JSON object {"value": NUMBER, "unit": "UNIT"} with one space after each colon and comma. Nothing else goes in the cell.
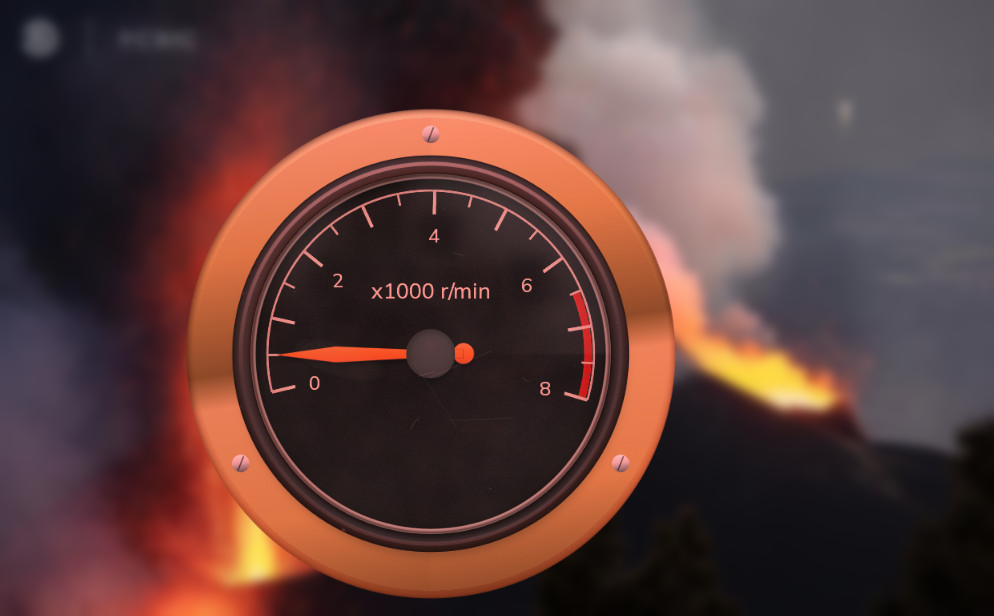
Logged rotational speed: {"value": 500, "unit": "rpm"}
